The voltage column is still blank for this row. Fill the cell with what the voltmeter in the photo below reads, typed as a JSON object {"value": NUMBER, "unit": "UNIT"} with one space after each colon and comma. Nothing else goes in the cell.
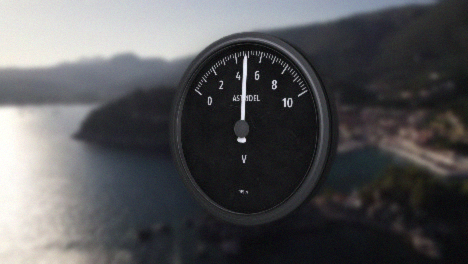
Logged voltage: {"value": 5, "unit": "V"}
